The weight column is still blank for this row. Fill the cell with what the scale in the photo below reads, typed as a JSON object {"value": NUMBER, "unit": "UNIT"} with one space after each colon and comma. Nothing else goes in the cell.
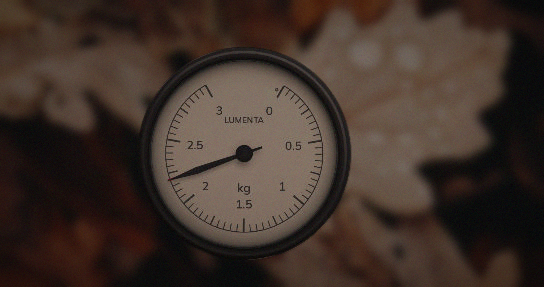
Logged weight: {"value": 2.2, "unit": "kg"}
